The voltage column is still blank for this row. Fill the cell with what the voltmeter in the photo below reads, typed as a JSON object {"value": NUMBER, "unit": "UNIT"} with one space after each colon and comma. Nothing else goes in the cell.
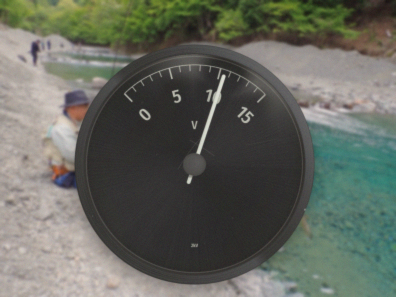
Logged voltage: {"value": 10.5, "unit": "V"}
